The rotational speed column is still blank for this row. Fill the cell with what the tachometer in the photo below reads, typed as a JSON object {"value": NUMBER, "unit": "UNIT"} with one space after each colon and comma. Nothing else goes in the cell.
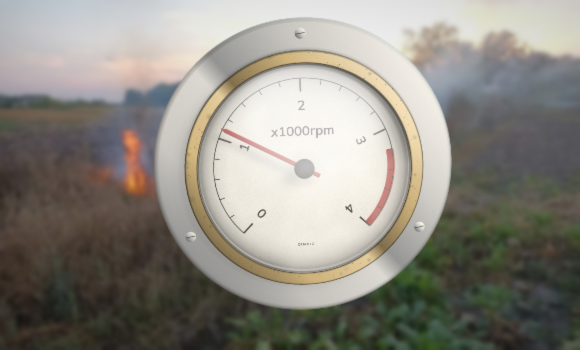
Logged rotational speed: {"value": 1100, "unit": "rpm"}
